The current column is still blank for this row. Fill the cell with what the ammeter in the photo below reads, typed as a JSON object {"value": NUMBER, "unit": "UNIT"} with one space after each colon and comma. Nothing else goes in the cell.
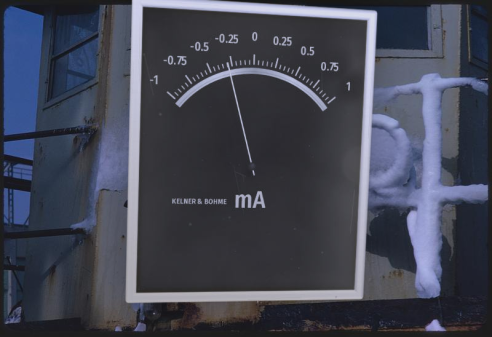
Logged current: {"value": -0.3, "unit": "mA"}
